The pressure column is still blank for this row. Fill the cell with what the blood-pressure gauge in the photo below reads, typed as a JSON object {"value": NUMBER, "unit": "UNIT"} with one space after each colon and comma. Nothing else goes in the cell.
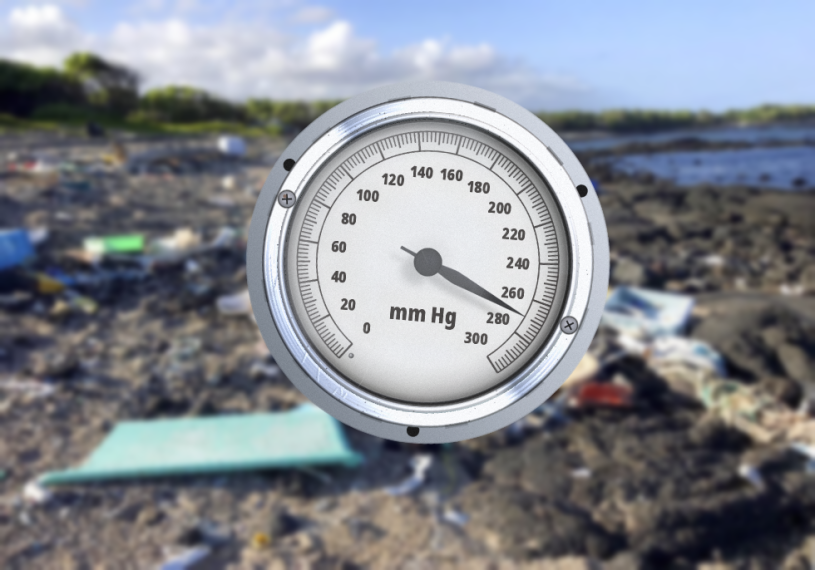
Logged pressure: {"value": 270, "unit": "mmHg"}
